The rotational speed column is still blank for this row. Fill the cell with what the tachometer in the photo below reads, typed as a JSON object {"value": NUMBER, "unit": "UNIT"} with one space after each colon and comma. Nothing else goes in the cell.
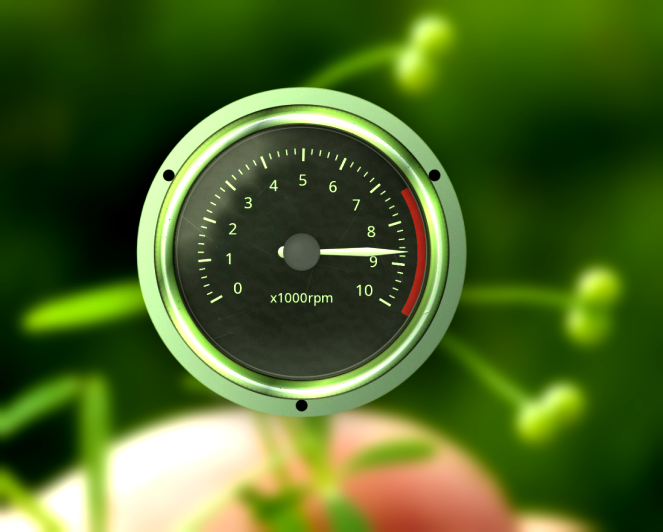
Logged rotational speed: {"value": 8700, "unit": "rpm"}
